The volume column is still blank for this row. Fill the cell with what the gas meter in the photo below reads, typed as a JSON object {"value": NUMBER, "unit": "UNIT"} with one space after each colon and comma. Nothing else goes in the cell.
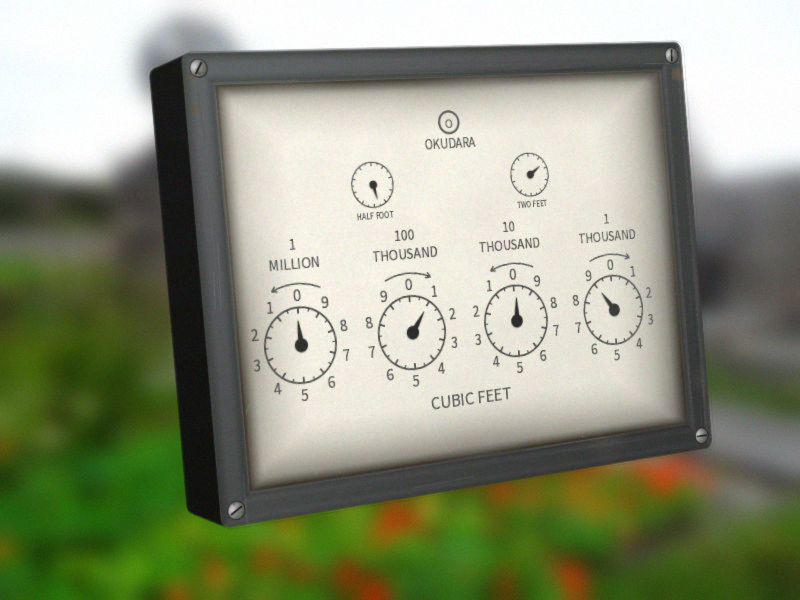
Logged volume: {"value": 9900, "unit": "ft³"}
